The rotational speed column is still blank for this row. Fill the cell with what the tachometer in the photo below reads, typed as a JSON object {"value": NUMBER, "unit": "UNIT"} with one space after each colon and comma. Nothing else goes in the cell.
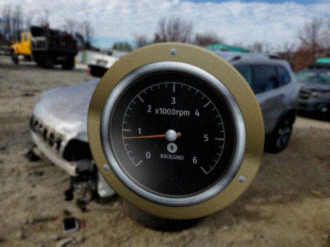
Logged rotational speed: {"value": 800, "unit": "rpm"}
